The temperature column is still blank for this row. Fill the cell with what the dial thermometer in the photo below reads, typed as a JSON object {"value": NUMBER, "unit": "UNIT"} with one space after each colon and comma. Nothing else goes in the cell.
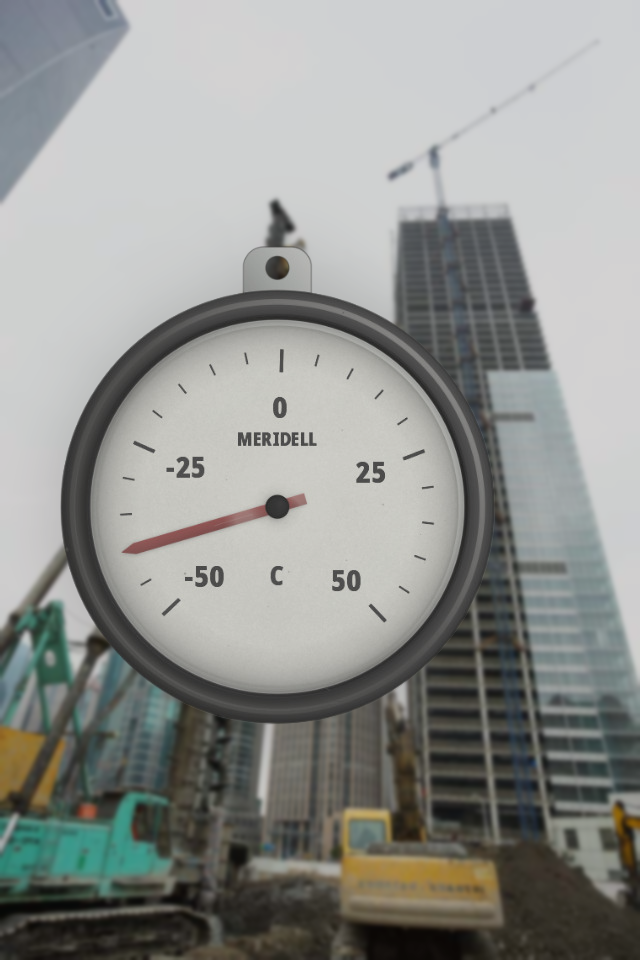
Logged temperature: {"value": -40, "unit": "°C"}
